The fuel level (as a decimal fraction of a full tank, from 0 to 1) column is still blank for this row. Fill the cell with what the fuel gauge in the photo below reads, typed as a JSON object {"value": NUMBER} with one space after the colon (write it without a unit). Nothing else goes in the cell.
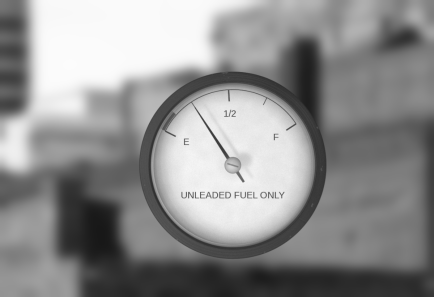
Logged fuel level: {"value": 0.25}
